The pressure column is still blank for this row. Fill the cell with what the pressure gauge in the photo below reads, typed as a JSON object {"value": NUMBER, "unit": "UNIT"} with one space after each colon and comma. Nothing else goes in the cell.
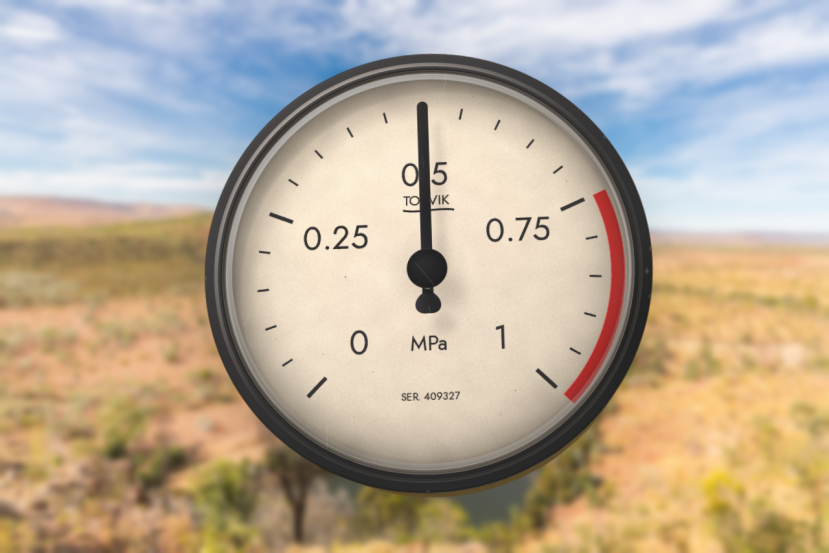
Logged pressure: {"value": 0.5, "unit": "MPa"}
